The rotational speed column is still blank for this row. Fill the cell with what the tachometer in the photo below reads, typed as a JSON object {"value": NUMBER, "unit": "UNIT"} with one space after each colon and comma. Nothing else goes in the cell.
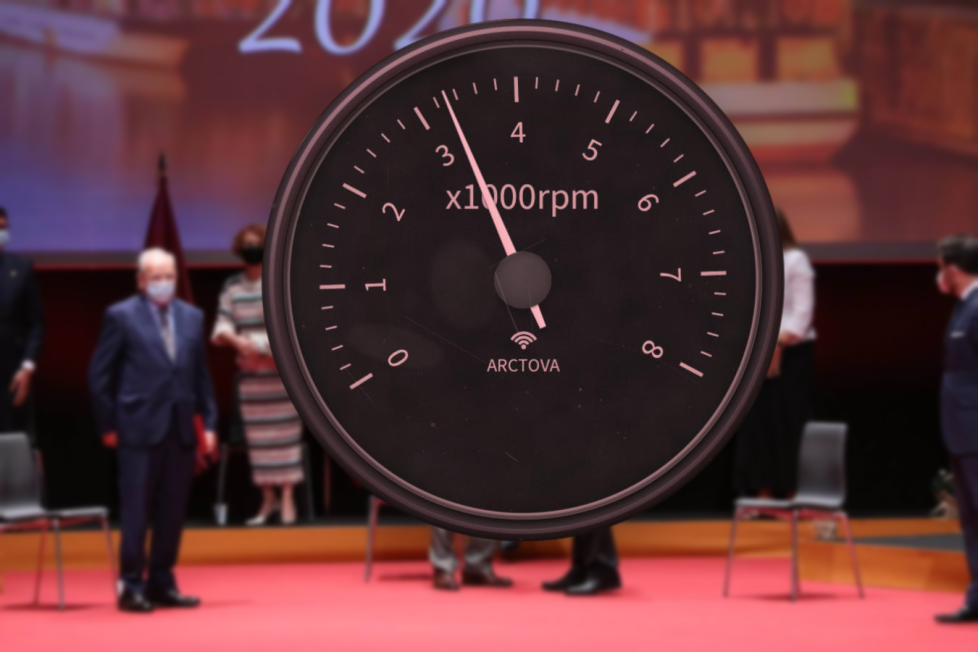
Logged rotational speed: {"value": 3300, "unit": "rpm"}
